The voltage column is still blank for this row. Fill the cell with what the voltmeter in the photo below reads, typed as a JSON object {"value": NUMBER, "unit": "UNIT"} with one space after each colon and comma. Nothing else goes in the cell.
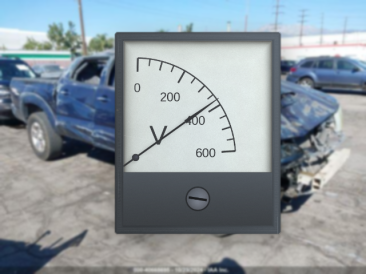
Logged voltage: {"value": 375, "unit": "V"}
